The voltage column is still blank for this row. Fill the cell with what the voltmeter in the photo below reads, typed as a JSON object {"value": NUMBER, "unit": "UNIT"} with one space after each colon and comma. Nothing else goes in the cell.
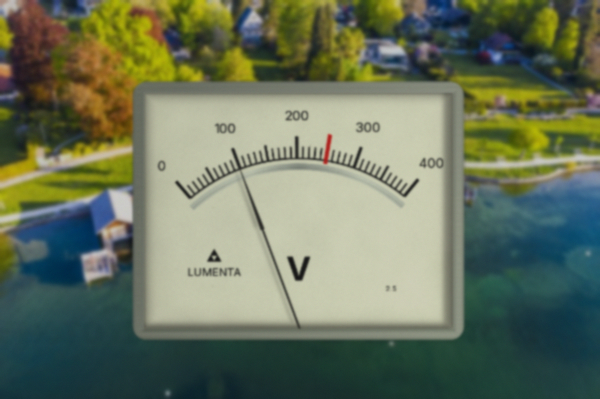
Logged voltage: {"value": 100, "unit": "V"}
